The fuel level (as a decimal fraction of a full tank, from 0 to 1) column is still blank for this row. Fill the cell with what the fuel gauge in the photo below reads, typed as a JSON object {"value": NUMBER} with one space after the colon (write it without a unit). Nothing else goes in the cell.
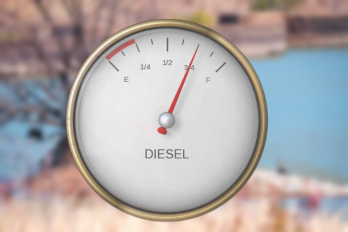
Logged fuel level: {"value": 0.75}
